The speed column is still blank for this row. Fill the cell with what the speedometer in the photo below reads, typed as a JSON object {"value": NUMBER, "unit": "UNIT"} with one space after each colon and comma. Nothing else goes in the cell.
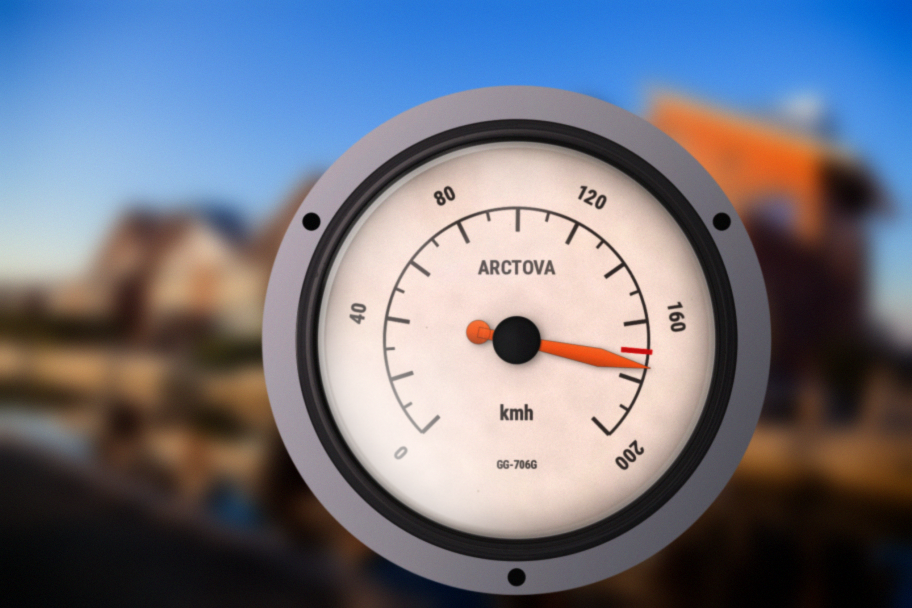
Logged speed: {"value": 175, "unit": "km/h"}
